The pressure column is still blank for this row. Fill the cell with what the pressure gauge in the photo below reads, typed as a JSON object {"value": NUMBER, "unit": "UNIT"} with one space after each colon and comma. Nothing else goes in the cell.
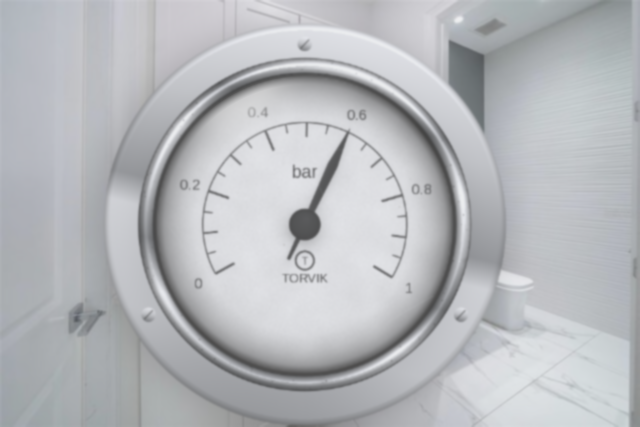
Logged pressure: {"value": 0.6, "unit": "bar"}
